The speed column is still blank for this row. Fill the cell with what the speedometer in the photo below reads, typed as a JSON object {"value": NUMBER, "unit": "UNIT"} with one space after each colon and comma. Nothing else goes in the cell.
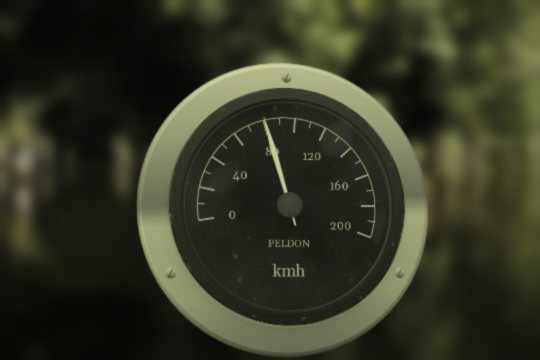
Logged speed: {"value": 80, "unit": "km/h"}
